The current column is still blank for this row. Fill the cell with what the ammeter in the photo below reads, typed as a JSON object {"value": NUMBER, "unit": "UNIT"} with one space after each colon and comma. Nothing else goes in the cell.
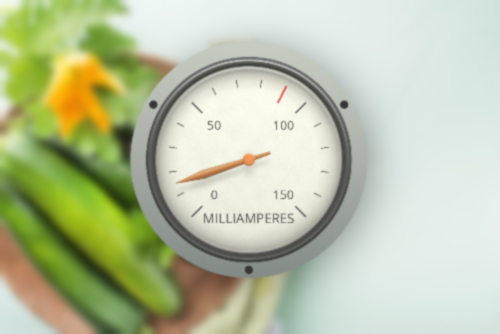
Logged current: {"value": 15, "unit": "mA"}
